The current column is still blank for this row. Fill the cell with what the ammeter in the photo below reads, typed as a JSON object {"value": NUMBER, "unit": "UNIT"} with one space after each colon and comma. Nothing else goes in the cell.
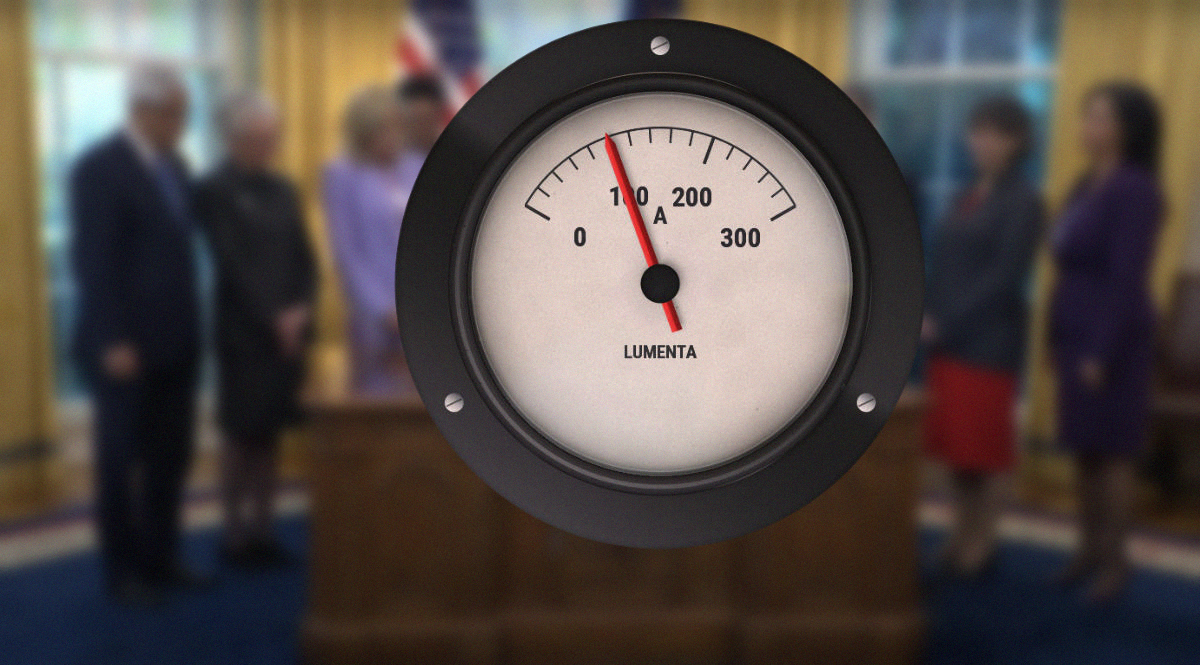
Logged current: {"value": 100, "unit": "A"}
